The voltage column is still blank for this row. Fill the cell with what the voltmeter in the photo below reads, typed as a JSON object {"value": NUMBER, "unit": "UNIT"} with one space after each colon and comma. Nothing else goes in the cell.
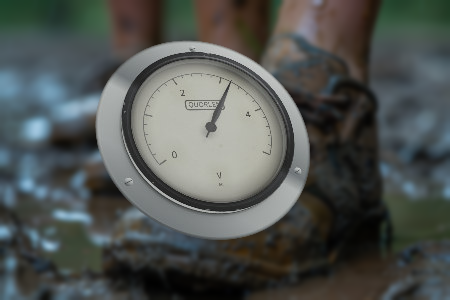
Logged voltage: {"value": 3.2, "unit": "V"}
